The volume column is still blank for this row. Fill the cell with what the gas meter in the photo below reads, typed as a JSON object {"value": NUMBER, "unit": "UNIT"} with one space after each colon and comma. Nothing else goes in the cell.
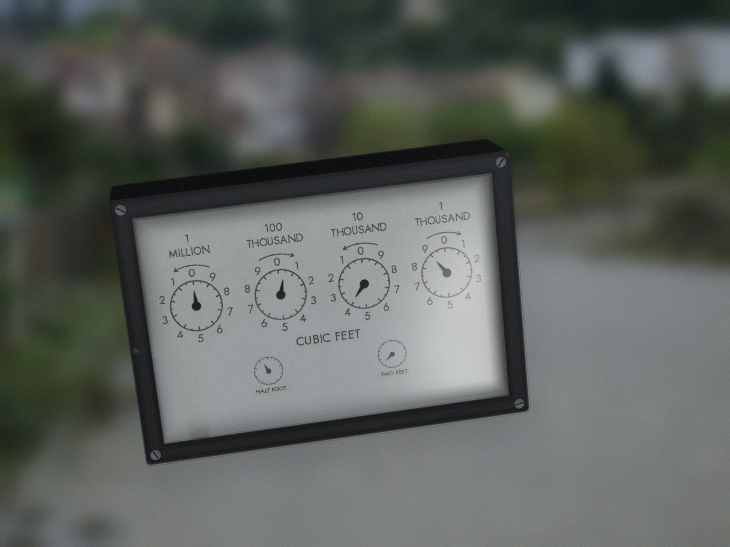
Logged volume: {"value": 3900, "unit": "ft³"}
